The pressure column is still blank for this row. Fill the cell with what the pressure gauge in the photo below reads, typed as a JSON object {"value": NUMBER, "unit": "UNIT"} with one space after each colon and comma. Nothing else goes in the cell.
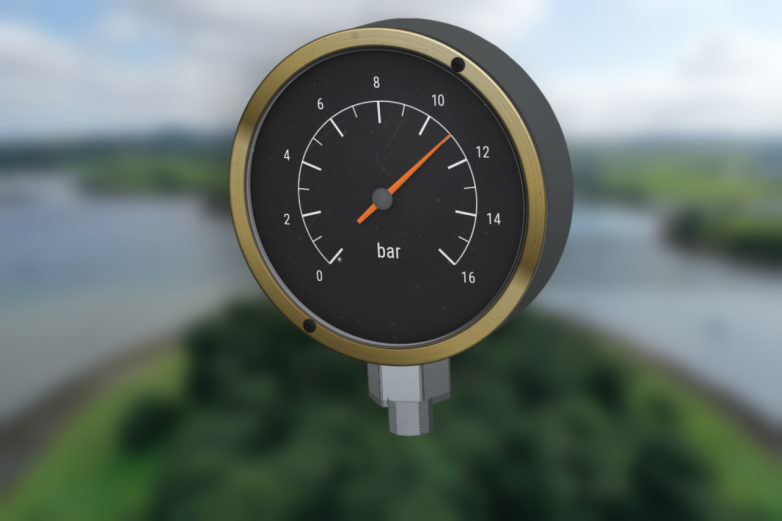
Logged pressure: {"value": 11, "unit": "bar"}
